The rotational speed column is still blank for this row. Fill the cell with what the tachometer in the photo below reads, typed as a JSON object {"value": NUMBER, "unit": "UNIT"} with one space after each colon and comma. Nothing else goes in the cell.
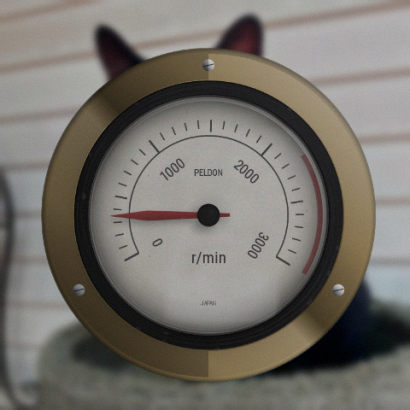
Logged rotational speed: {"value": 350, "unit": "rpm"}
